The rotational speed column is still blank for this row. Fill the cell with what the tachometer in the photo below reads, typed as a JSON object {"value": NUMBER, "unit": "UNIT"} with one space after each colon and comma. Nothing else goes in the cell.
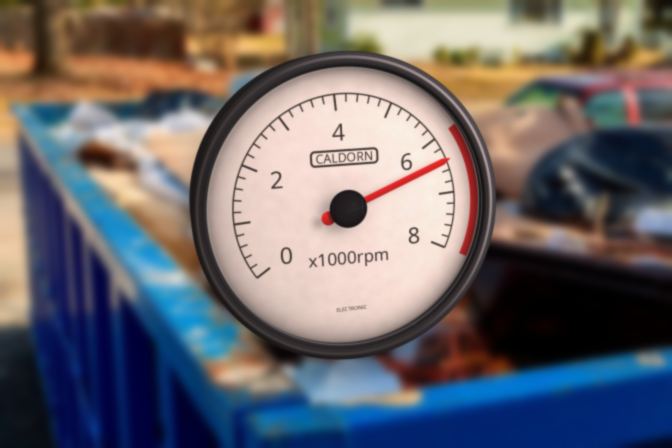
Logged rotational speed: {"value": 6400, "unit": "rpm"}
